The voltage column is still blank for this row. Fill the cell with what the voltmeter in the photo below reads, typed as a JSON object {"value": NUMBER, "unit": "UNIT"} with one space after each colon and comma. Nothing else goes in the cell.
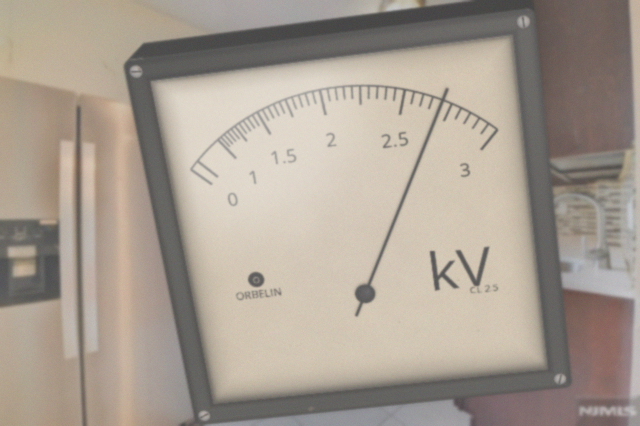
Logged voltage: {"value": 2.7, "unit": "kV"}
